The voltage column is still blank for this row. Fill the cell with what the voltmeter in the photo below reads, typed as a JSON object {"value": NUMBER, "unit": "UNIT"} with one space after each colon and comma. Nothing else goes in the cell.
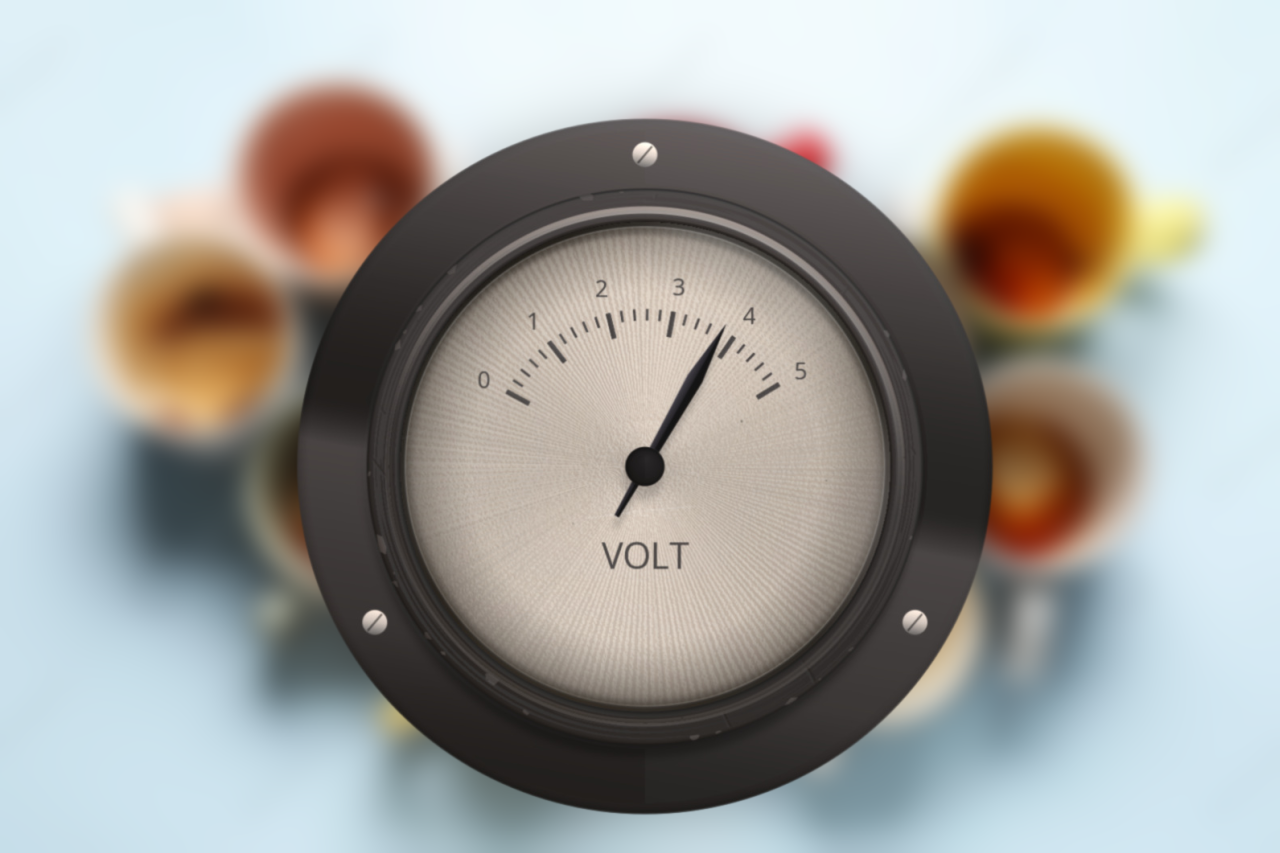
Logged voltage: {"value": 3.8, "unit": "V"}
